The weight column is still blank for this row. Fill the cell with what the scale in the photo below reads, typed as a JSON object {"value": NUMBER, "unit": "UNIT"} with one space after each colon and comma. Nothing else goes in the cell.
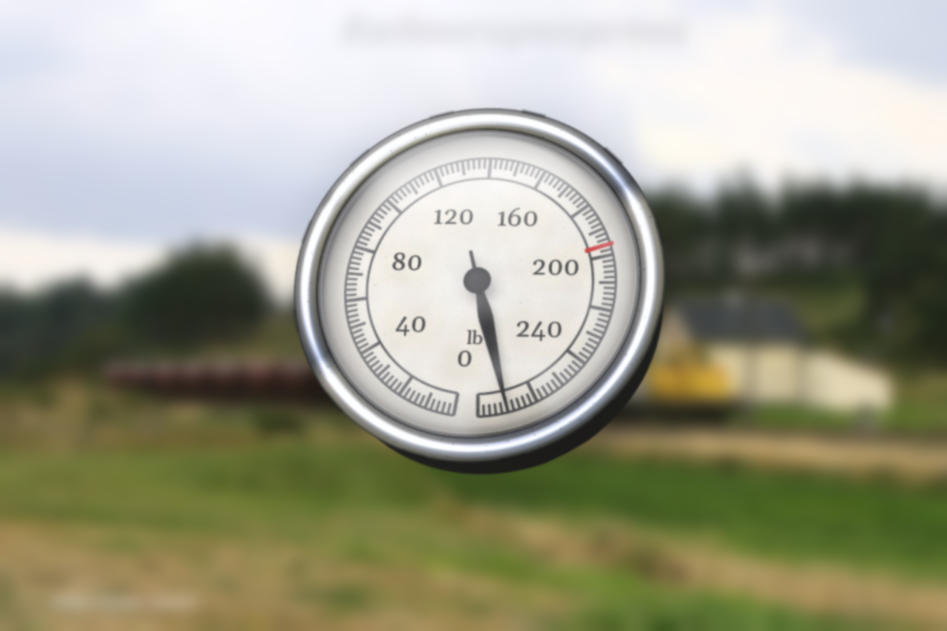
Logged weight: {"value": 270, "unit": "lb"}
